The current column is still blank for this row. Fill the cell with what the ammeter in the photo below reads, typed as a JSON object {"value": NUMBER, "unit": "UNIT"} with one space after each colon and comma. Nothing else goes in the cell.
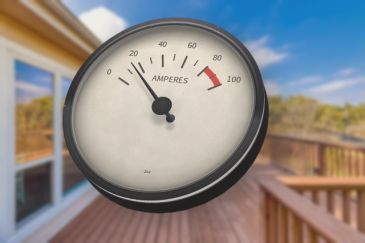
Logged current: {"value": 15, "unit": "A"}
